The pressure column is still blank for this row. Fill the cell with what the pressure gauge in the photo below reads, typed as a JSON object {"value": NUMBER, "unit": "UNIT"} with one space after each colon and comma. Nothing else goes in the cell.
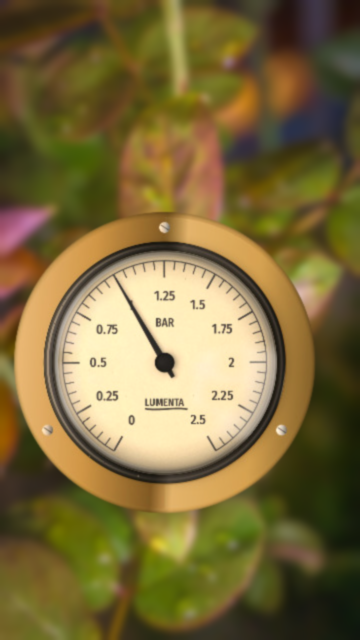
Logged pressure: {"value": 1, "unit": "bar"}
